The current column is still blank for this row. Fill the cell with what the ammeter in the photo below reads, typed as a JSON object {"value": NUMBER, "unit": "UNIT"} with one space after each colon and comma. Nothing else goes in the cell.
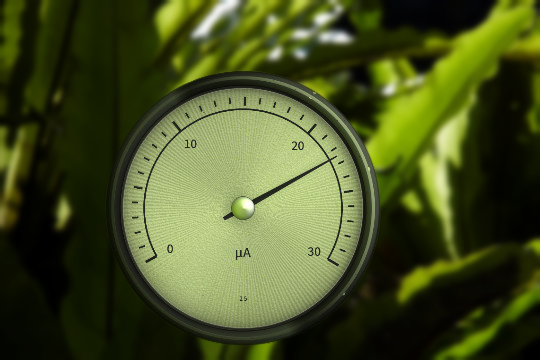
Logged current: {"value": 22.5, "unit": "µA"}
